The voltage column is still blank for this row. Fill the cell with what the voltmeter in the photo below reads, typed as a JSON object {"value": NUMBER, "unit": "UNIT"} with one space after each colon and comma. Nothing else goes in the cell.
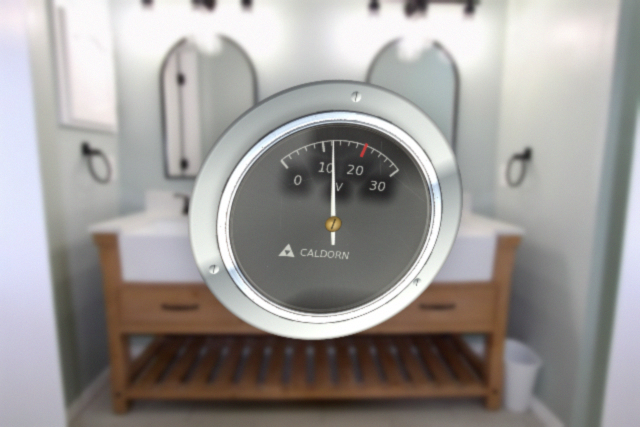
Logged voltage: {"value": 12, "unit": "V"}
